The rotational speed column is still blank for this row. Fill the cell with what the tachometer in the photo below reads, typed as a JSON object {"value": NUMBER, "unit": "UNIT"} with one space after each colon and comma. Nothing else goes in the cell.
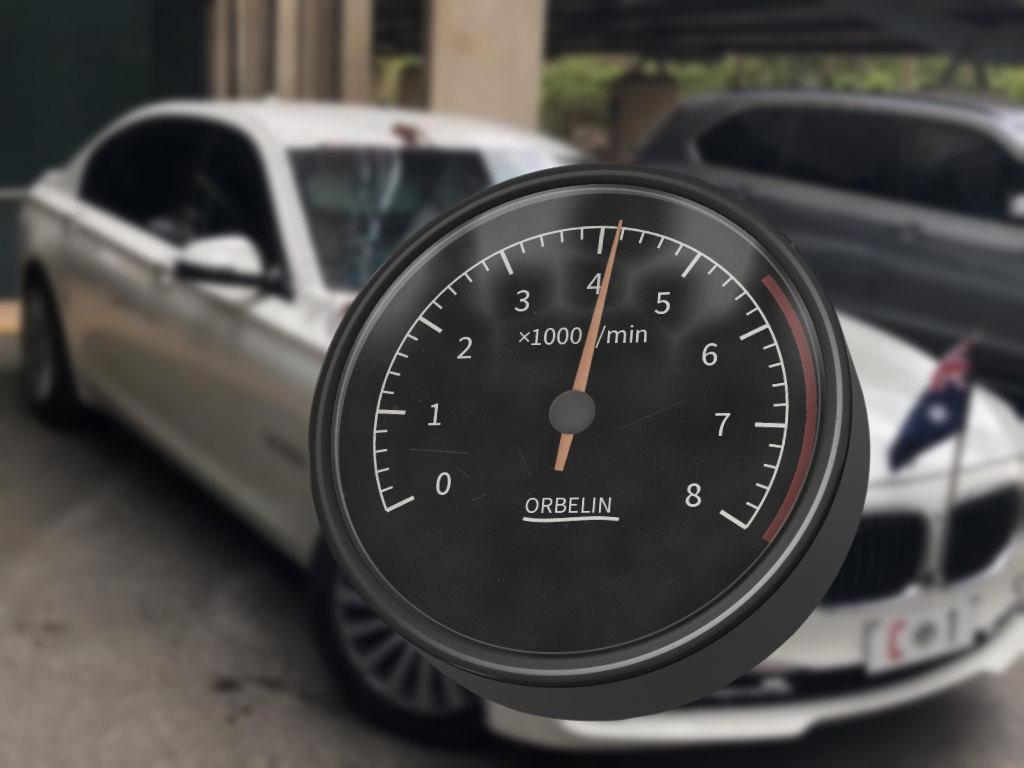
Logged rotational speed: {"value": 4200, "unit": "rpm"}
